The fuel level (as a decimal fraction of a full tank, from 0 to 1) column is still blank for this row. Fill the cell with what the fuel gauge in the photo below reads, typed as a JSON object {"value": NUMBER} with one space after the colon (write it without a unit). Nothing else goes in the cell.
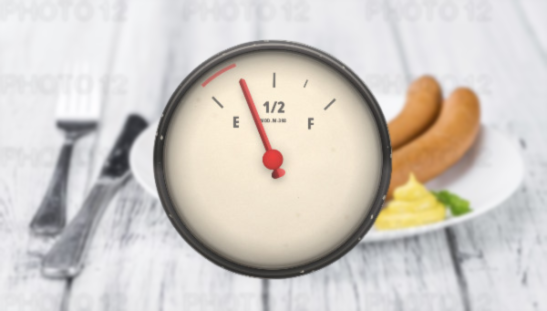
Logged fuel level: {"value": 0.25}
